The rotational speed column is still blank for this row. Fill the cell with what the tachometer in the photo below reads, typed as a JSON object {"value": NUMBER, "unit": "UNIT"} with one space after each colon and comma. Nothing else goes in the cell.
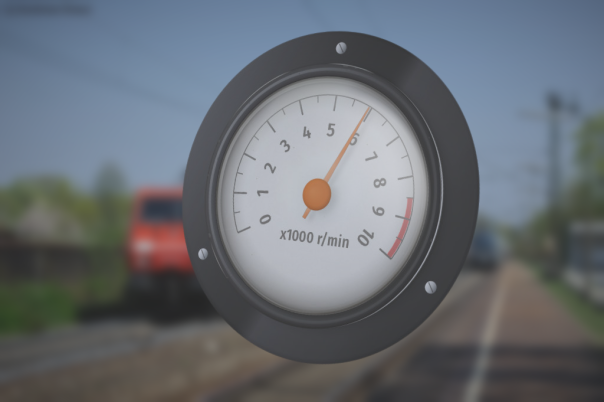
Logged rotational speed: {"value": 6000, "unit": "rpm"}
